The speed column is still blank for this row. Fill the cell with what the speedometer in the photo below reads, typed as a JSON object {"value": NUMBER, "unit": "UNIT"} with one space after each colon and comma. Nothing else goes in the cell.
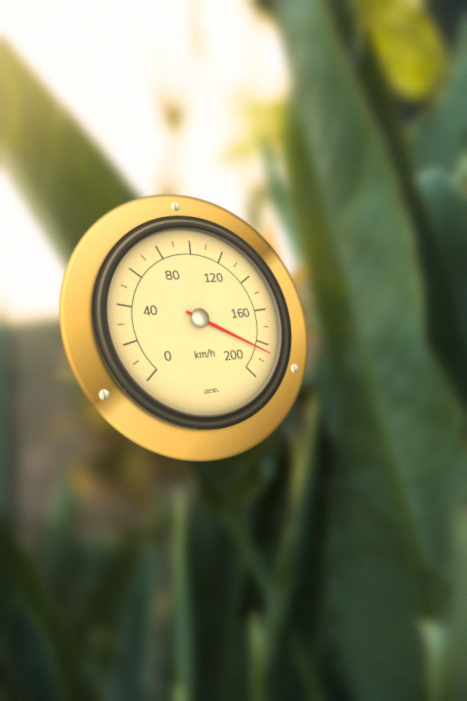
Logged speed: {"value": 185, "unit": "km/h"}
